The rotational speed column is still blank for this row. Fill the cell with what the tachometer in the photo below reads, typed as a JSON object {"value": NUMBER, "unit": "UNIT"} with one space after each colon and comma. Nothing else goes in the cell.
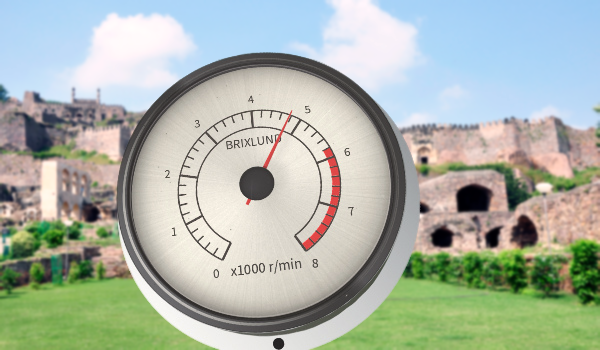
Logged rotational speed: {"value": 4800, "unit": "rpm"}
